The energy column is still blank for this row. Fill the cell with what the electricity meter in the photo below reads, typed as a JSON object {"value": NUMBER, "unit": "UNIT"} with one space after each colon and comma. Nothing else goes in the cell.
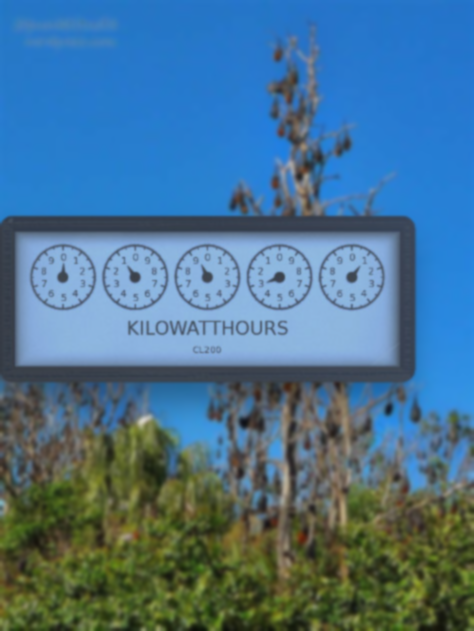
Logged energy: {"value": 931, "unit": "kWh"}
